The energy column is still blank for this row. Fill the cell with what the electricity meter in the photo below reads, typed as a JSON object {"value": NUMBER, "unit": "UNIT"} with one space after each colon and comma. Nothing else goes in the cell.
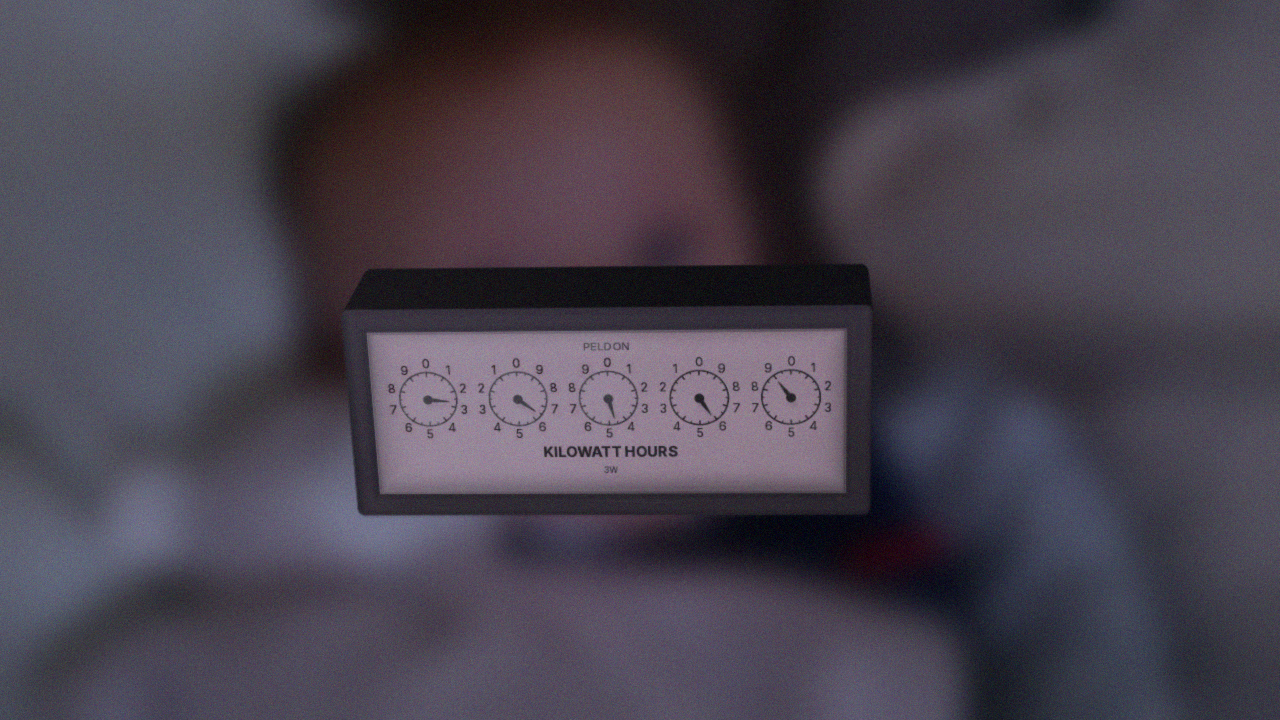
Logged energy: {"value": 26459, "unit": "kWh"}
